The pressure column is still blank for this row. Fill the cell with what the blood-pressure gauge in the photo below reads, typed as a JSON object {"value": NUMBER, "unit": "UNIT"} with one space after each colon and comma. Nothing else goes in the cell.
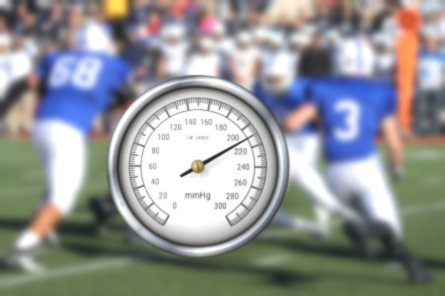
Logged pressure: {"value": 210, "unit": "mmHg"}
